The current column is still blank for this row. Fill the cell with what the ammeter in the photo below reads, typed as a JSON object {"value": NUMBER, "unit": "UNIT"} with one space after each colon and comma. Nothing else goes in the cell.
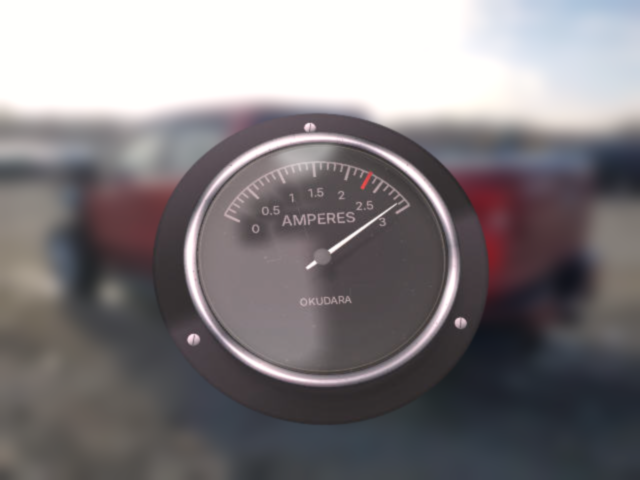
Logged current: {"value": 2.9, "unit": "A"}
